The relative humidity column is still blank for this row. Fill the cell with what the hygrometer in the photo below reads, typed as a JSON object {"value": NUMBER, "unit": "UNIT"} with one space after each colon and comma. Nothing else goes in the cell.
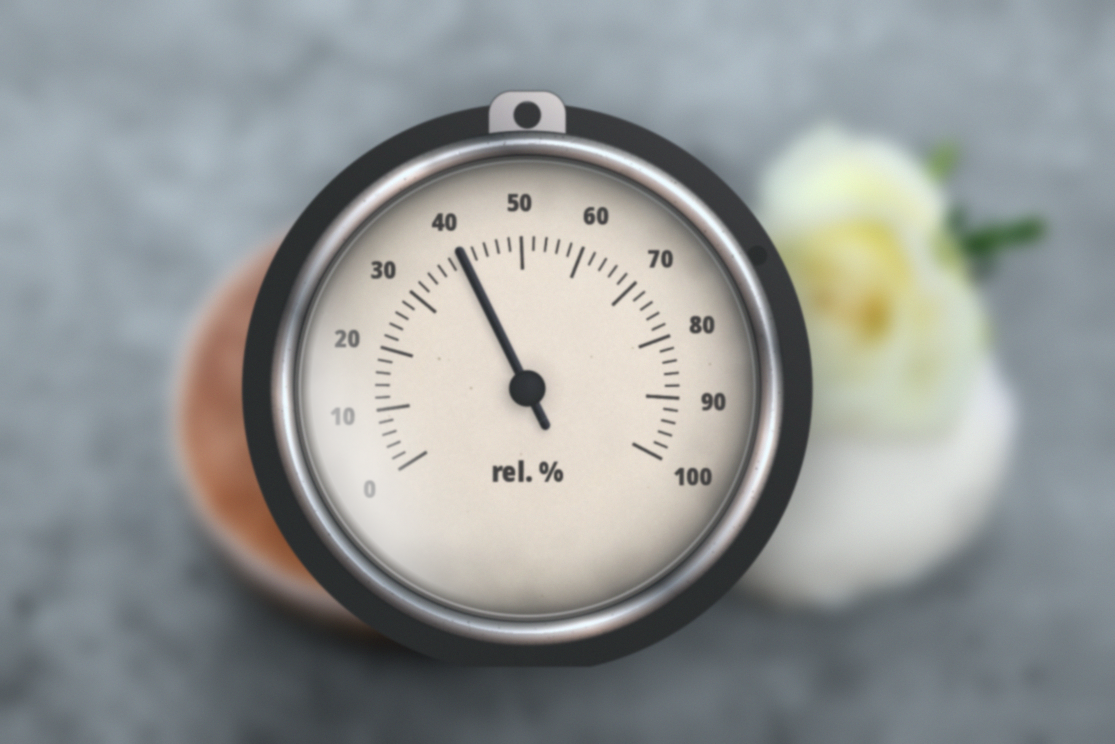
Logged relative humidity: {"value": 40, "unit": "%"}
